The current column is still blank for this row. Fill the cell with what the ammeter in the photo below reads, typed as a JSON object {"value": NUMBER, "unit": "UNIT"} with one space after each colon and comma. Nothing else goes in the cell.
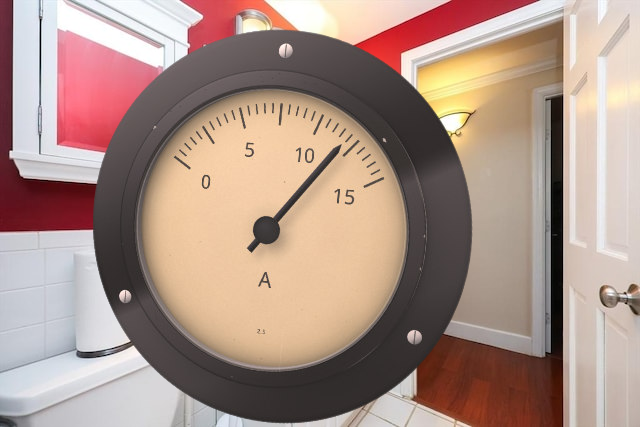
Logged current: {"value": 12, "unit": "A"}
